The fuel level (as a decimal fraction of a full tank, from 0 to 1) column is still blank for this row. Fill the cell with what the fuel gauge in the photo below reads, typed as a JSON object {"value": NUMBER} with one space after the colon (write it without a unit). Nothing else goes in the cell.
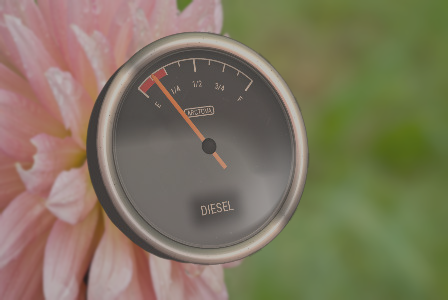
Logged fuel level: {"value": 0.125}
